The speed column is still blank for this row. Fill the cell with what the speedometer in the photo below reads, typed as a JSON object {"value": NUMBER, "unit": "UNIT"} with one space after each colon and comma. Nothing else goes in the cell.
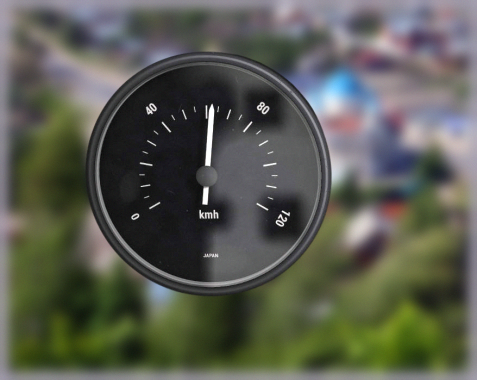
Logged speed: {"value": 62.5, "unit": "km/h"}
